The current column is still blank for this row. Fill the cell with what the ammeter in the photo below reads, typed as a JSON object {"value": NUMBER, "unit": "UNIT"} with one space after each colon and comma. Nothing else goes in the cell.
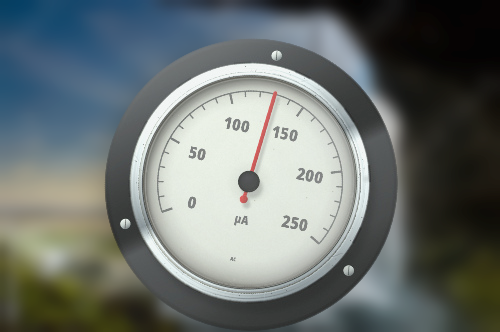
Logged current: {"value": 130, "unit": "µA"}
